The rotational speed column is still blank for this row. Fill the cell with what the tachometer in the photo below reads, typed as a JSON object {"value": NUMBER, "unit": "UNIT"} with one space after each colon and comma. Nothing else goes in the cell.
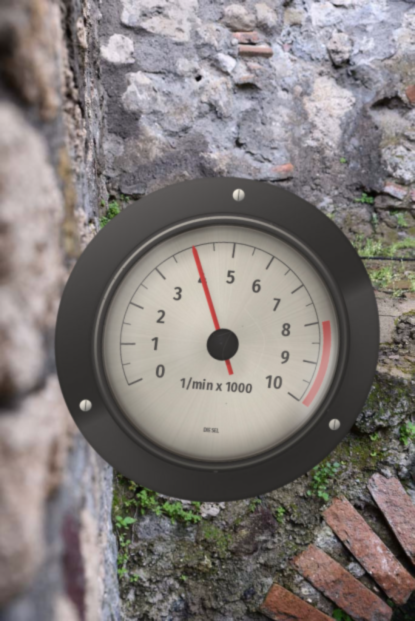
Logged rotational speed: {"value": 4000, "unit": "rpm"}
